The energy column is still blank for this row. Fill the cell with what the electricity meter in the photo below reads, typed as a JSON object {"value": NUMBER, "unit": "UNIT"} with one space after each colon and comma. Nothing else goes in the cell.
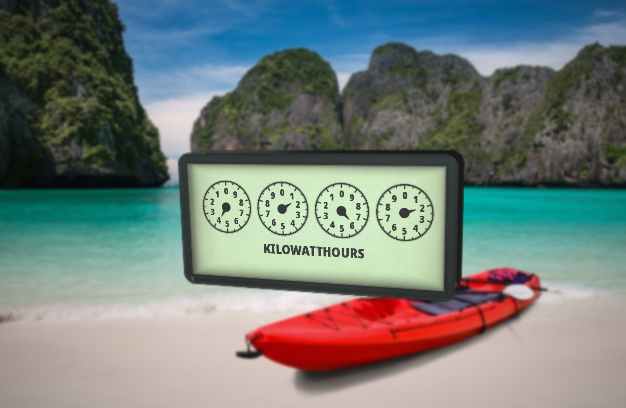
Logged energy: {"value": 4162, "unit": "kWh"}
